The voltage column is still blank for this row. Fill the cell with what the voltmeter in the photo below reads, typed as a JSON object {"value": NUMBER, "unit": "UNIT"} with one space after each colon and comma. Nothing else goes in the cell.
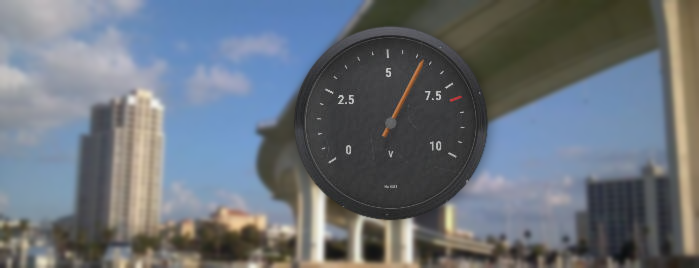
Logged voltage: {"value": 6.25, "unit": "V"}
